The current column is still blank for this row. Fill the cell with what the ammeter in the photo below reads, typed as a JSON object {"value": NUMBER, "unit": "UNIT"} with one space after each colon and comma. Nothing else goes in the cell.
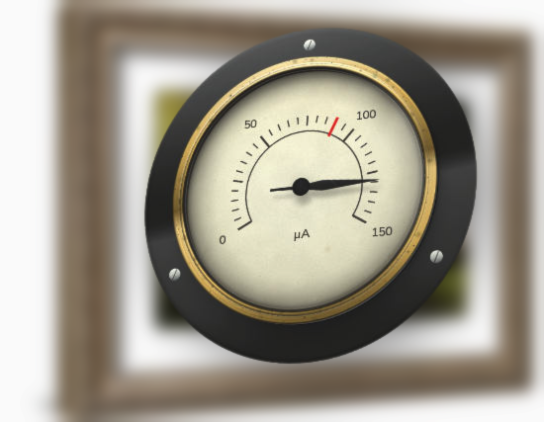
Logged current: {"value": 130, "unit": "µA"}
